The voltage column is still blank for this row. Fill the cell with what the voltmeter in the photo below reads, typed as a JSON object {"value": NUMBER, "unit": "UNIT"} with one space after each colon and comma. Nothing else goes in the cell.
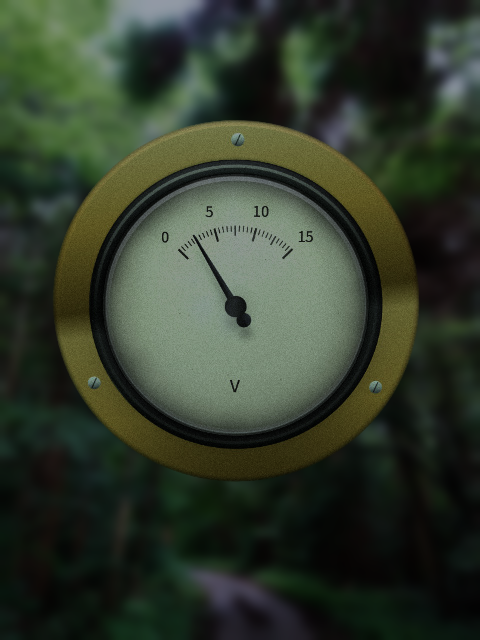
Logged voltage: {"value": 2.5, "unit": "V"}
